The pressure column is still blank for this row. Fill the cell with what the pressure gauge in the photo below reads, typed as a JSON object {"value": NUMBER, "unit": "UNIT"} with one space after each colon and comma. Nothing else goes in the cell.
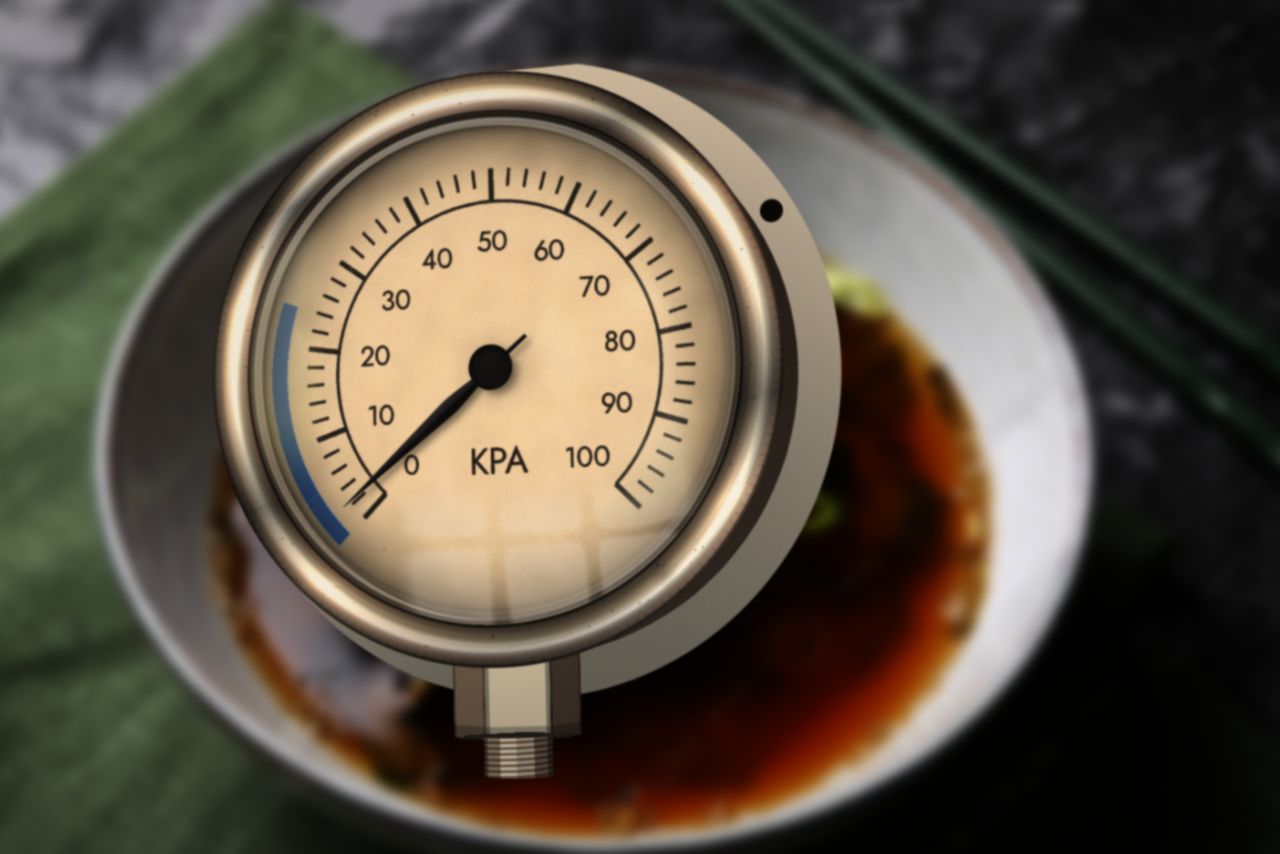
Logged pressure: {"value": 2, "unit": "kPa"}
